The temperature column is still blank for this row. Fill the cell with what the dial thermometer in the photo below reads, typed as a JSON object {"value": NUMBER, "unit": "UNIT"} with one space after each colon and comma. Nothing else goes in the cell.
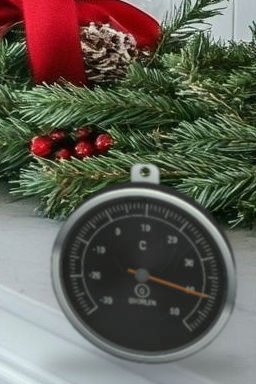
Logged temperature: {"value": 40, "unit": "°C"}
